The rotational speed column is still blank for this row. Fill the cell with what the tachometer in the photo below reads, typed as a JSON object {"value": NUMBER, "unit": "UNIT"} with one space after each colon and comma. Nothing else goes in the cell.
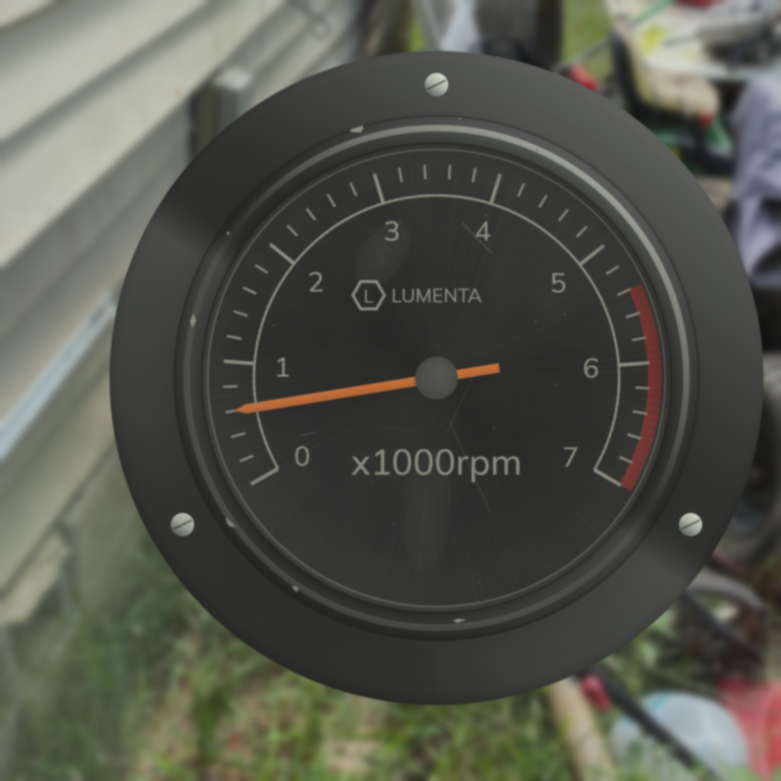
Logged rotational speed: {"value": 600, "unit": "rpm"}
